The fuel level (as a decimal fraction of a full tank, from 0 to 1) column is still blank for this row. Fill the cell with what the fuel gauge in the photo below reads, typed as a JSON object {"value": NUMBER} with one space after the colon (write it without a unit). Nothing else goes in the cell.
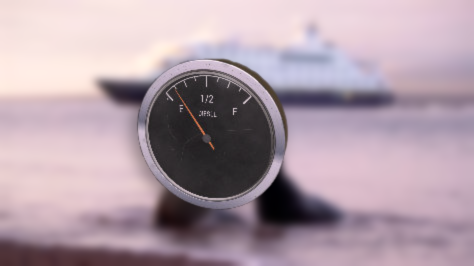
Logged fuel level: {"value": 0.125}
